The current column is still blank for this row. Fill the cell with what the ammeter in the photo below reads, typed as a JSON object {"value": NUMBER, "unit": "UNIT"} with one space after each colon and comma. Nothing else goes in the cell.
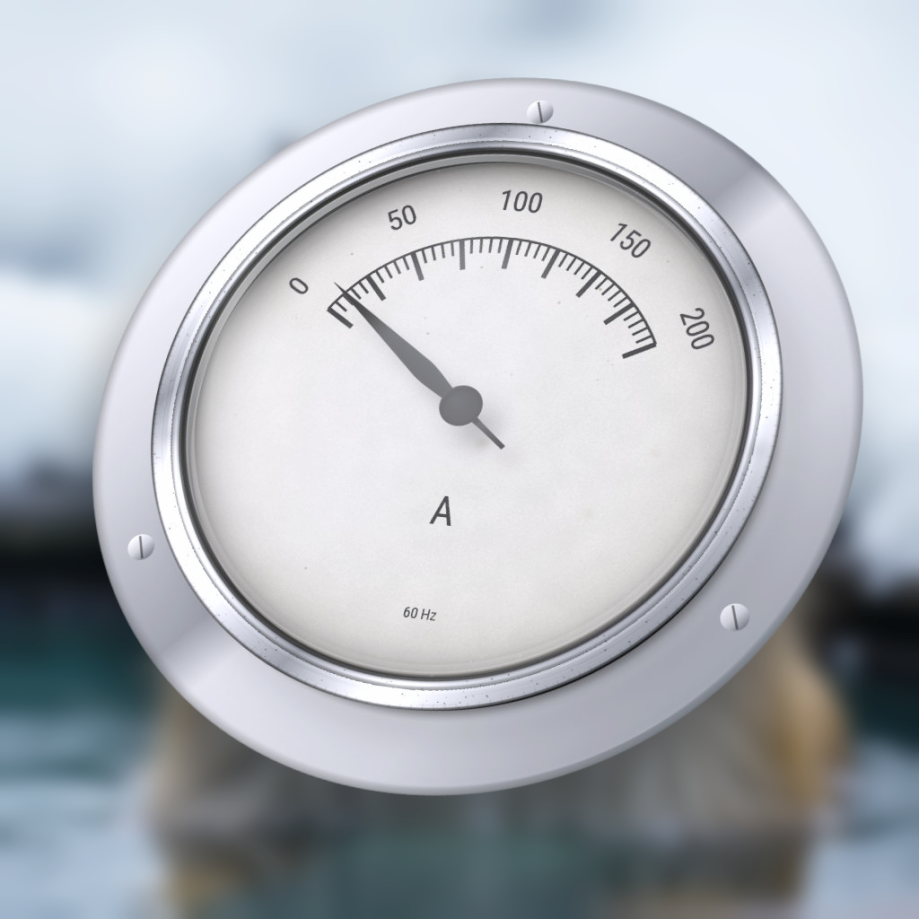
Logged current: {"value": 10, "unit": "A"}
